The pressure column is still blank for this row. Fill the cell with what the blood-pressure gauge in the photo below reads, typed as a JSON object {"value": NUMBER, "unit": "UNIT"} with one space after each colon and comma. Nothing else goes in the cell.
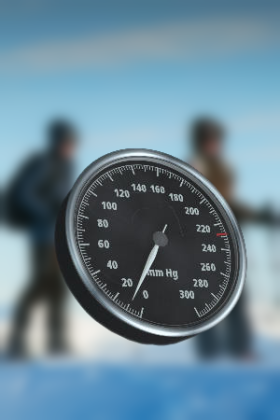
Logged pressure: {"value": 10, "unit": "mmHg"}
